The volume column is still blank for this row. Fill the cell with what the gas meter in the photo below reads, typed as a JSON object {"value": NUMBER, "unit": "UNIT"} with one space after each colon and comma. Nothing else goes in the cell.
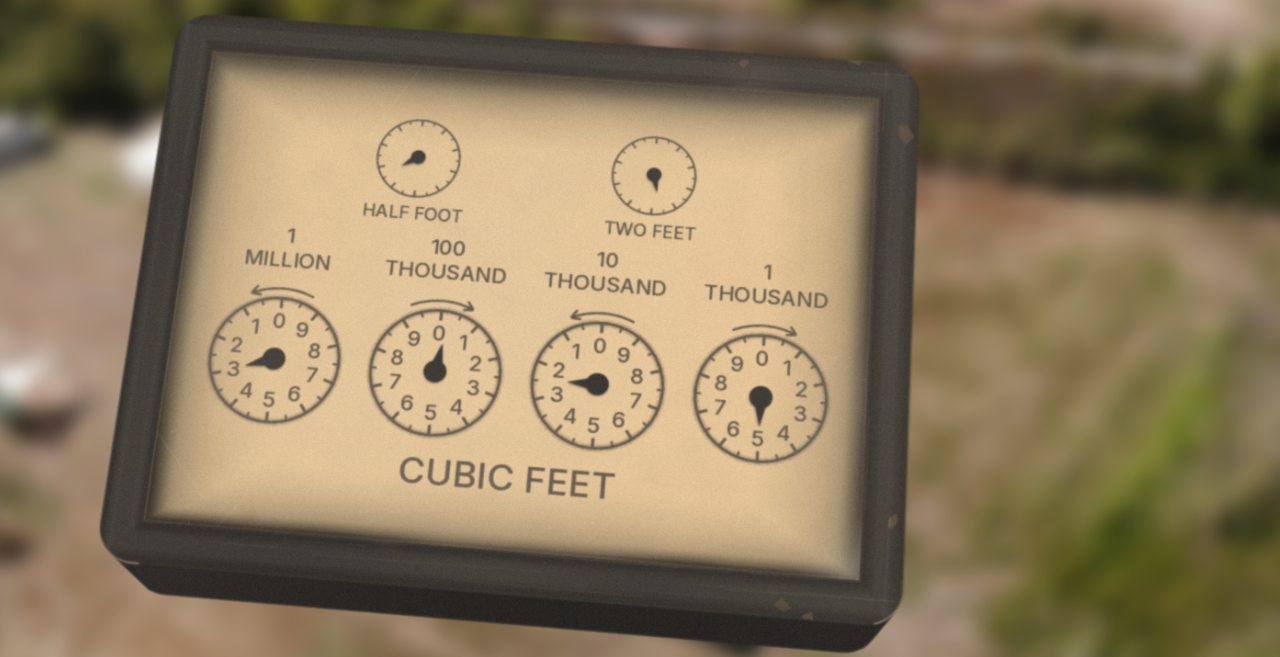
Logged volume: {"value": 302500, "unit": "ft³"}
